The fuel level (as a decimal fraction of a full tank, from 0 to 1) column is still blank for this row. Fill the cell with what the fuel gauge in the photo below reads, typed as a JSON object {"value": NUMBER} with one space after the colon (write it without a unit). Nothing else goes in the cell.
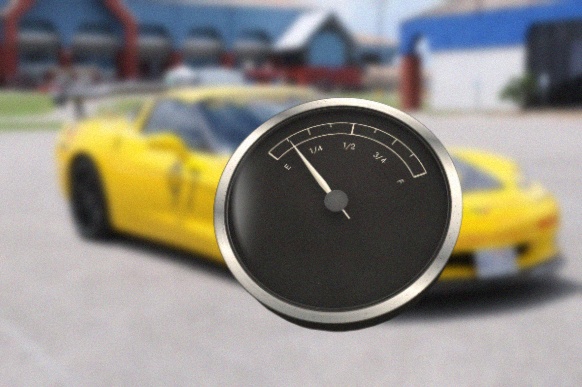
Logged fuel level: {"value": 0.125}
